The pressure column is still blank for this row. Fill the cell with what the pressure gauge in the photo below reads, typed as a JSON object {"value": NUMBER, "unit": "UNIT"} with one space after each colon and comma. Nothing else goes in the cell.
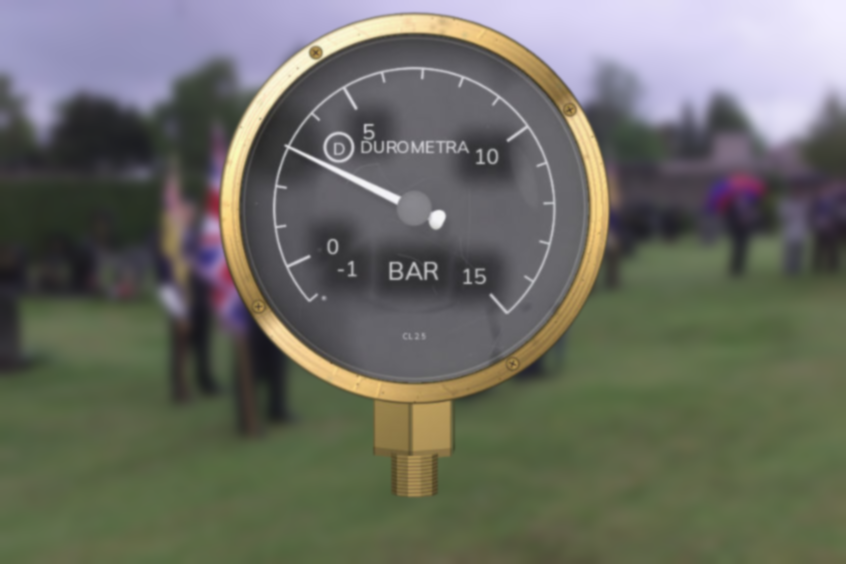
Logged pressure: {"value": 3, "unit": "bar"}
